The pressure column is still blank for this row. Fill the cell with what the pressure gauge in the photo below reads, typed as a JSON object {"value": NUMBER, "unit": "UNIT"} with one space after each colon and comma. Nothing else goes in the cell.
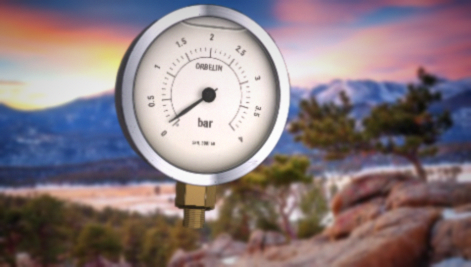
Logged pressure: {"value": 0.1, "unit": "bar"}
